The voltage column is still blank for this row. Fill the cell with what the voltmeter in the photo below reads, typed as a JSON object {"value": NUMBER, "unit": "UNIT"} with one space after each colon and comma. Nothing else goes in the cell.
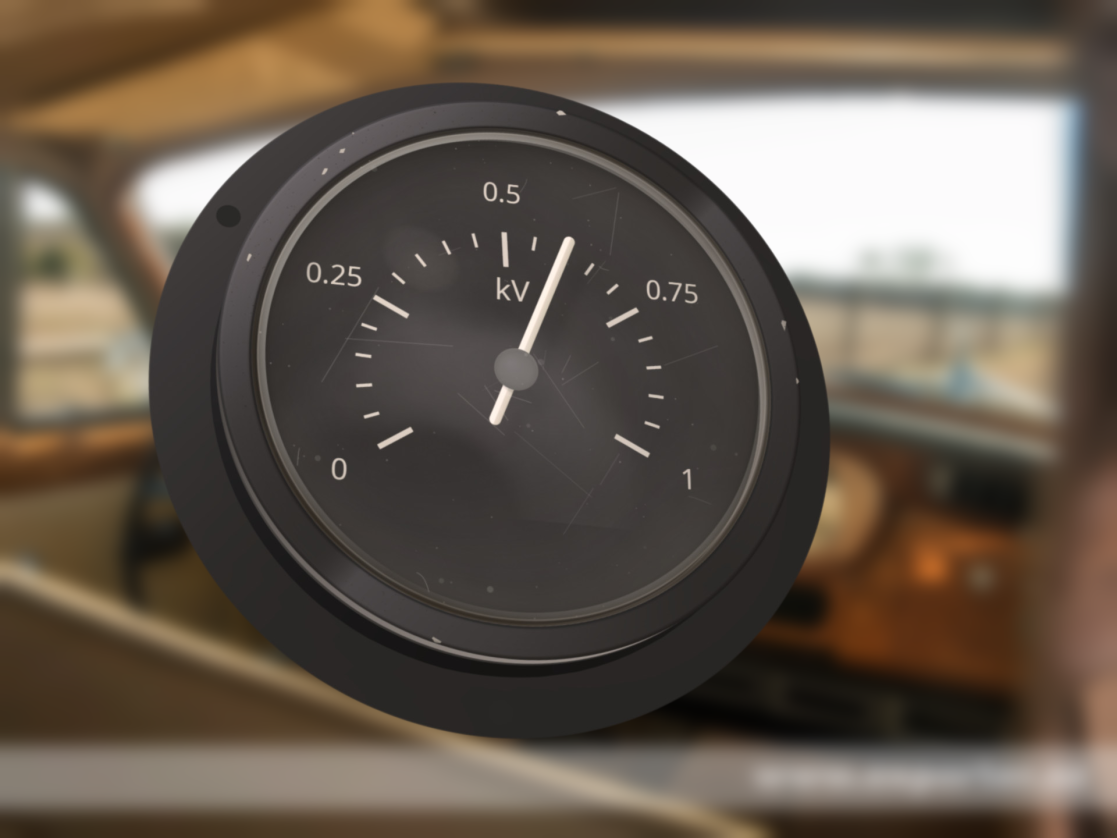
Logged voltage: {"value": 0.6, "unit": "kV"}
